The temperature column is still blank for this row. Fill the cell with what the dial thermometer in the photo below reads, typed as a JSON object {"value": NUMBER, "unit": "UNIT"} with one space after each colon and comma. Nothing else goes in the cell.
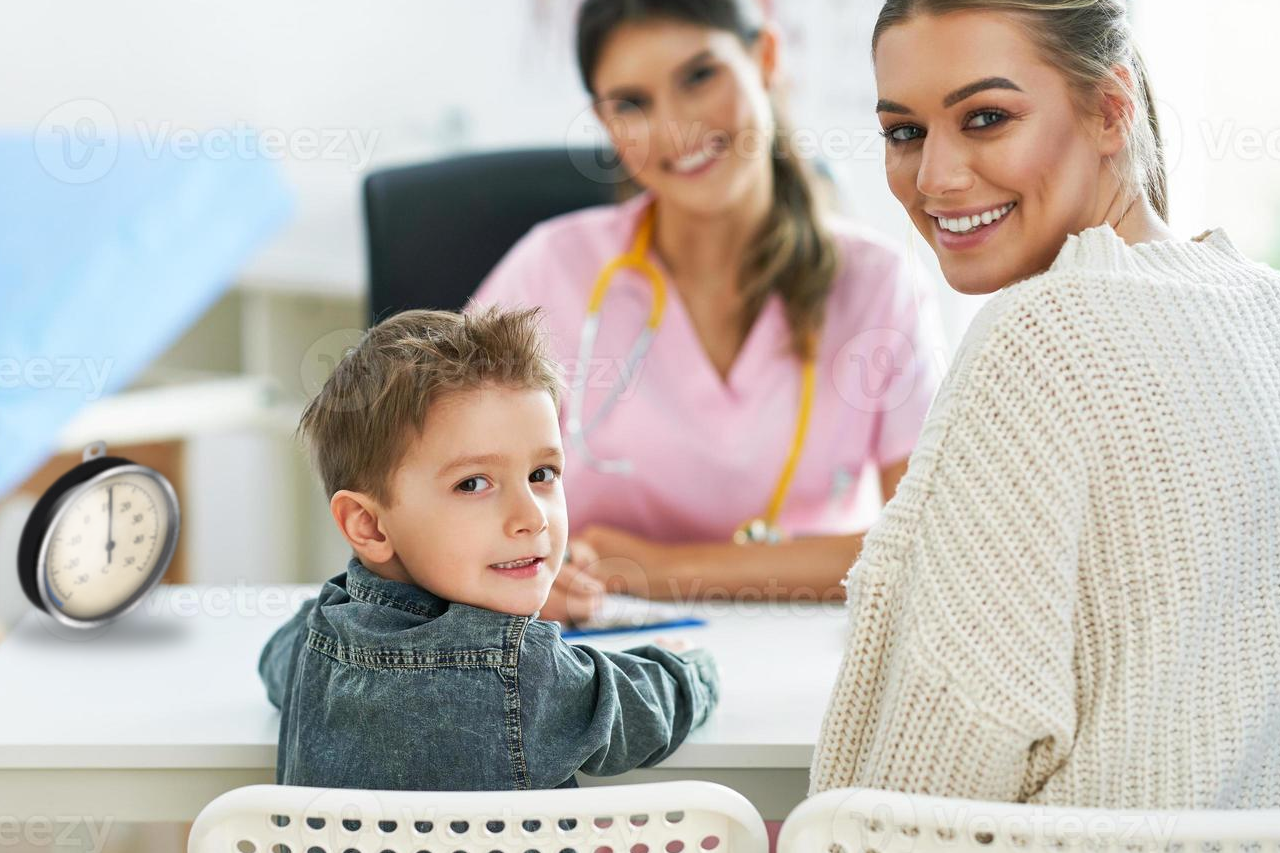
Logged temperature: {"value": 10, "unit": "°C"}
